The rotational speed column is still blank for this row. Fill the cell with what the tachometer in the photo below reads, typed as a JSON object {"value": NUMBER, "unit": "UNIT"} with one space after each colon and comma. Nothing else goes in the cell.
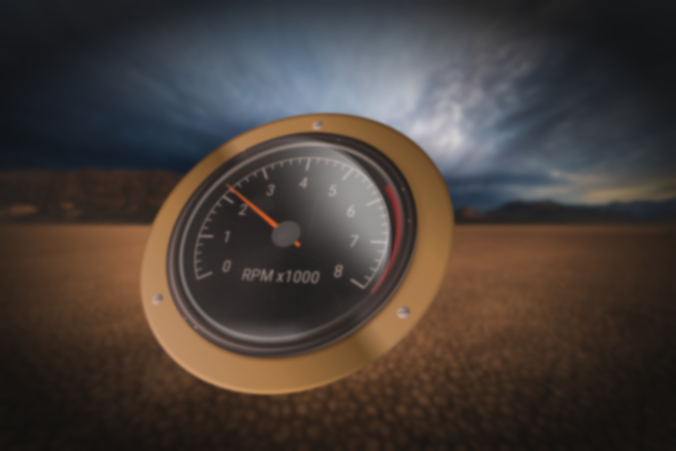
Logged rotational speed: {"value": 2200, "unit": "rpm"}
